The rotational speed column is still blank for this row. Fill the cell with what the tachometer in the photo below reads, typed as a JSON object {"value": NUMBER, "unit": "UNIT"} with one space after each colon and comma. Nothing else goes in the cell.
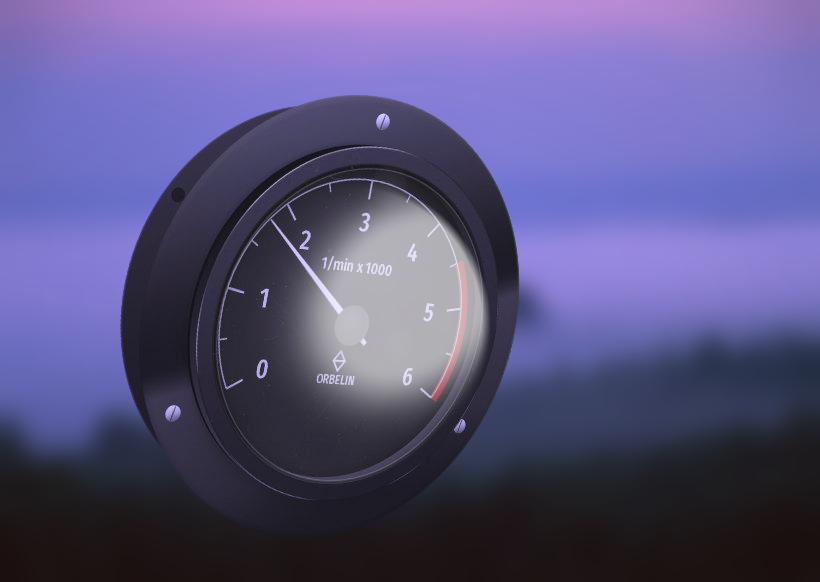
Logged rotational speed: {"value": 1750, "unit": "rpm"}
